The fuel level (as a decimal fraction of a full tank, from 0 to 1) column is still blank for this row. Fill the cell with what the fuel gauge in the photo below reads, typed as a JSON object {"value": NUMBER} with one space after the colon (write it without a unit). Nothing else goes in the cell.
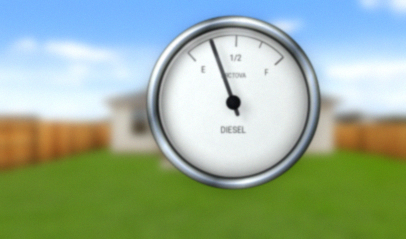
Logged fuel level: {"value": 0.25}
